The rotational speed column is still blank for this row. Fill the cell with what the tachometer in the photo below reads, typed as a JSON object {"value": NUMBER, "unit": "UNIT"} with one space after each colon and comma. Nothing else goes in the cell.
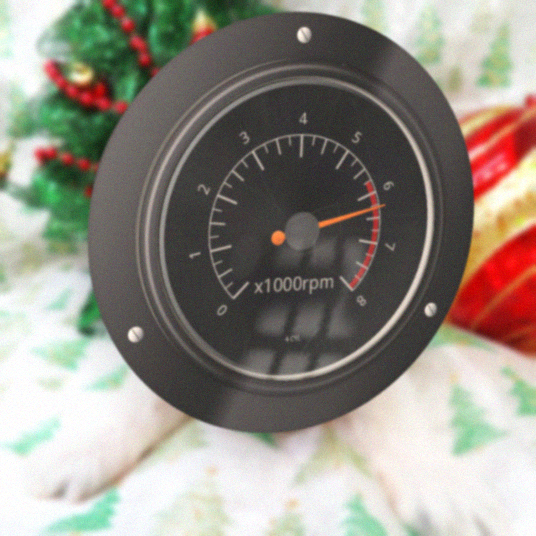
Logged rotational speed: {"value": 6250, "unit": "rpm"}
